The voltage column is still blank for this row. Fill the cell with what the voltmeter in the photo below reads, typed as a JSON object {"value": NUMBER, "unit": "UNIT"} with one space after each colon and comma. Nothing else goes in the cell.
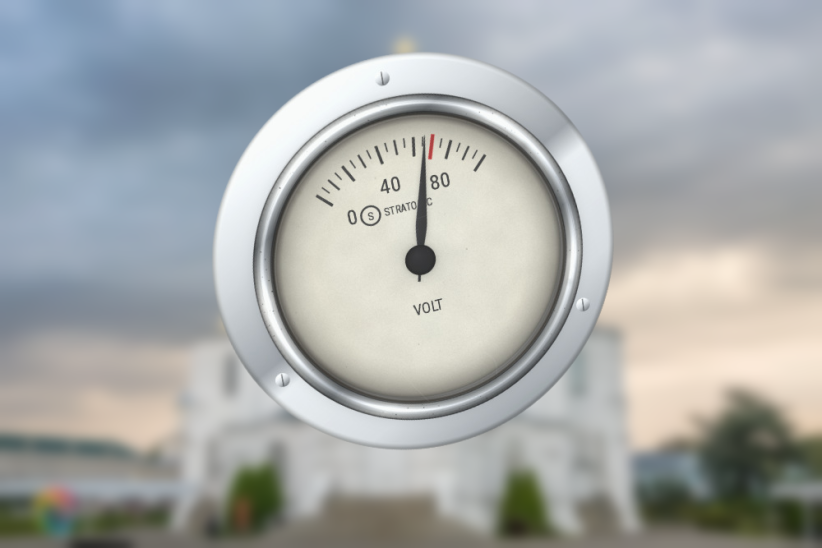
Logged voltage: {"value": 65, "unit": "V"}
